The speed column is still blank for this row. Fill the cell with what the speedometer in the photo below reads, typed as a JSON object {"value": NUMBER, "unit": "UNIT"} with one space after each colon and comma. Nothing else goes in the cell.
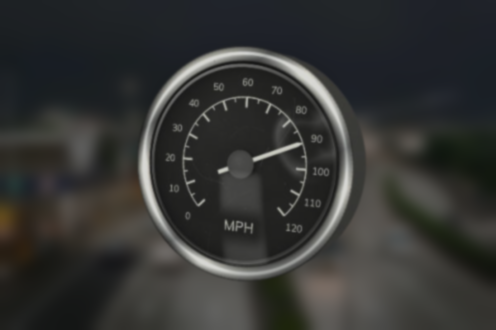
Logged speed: {"value": 90, "unit": "mph"}
